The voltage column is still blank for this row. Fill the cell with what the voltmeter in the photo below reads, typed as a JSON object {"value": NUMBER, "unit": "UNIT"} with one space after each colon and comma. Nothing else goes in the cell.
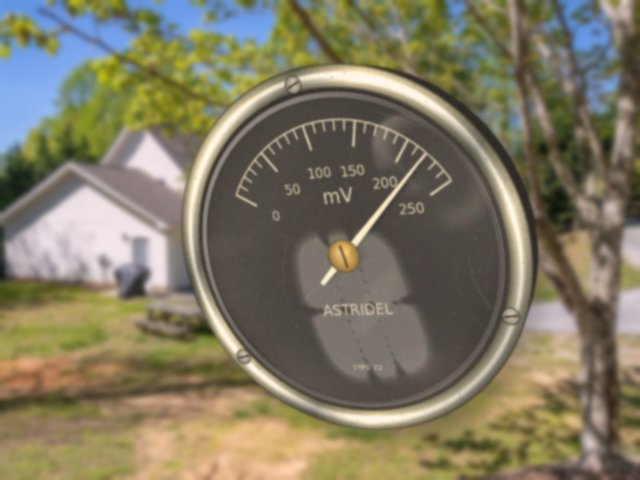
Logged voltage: {"value": 220, "unit": "mV"}
